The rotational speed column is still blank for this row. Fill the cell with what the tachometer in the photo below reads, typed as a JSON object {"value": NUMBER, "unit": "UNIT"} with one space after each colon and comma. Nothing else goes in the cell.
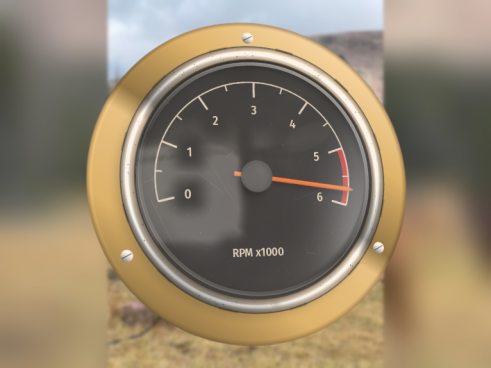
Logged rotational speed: {"value": 5750, "unit": "rpm"}
